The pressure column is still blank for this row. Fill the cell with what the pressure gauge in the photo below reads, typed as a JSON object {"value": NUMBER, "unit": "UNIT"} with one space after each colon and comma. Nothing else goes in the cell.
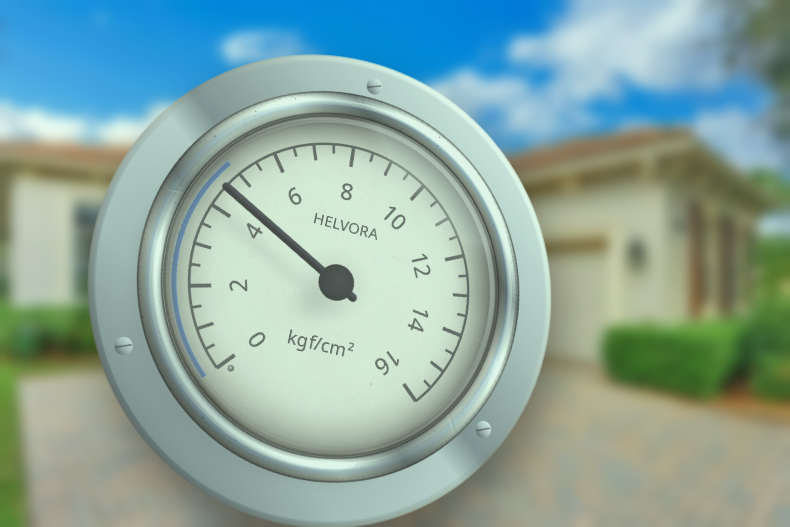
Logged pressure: {"value": 4.5, "unit": "kg/cm²"}
